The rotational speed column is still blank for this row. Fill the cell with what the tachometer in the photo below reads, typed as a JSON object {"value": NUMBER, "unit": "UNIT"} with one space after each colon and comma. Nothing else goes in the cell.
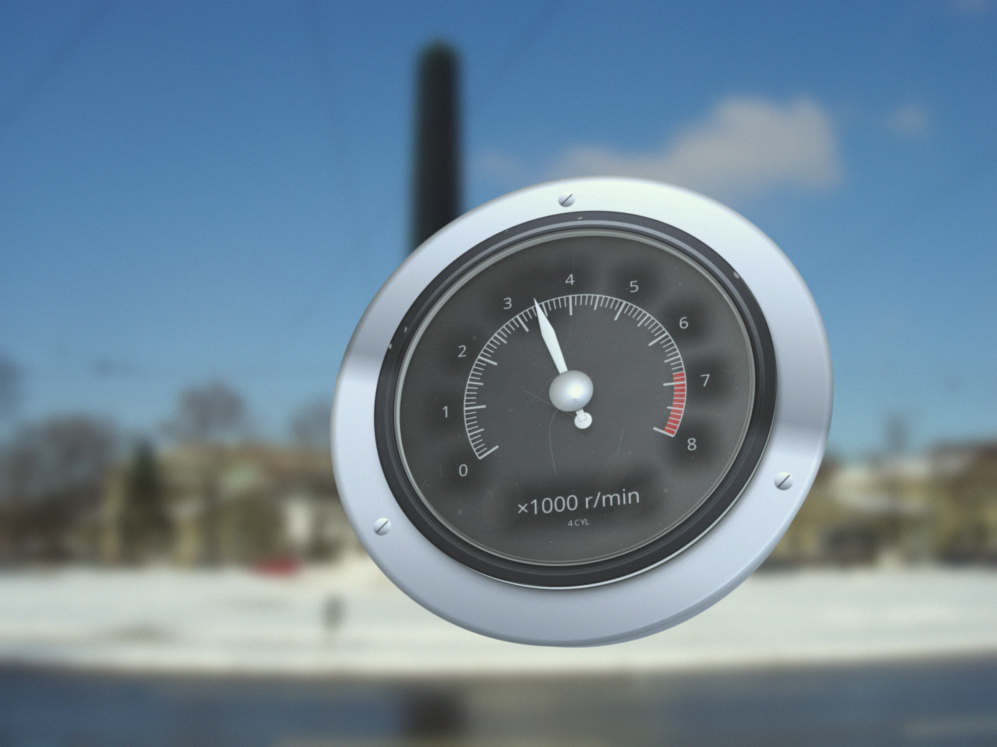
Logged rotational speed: {"value": 3400, "unit": "rpm"}
